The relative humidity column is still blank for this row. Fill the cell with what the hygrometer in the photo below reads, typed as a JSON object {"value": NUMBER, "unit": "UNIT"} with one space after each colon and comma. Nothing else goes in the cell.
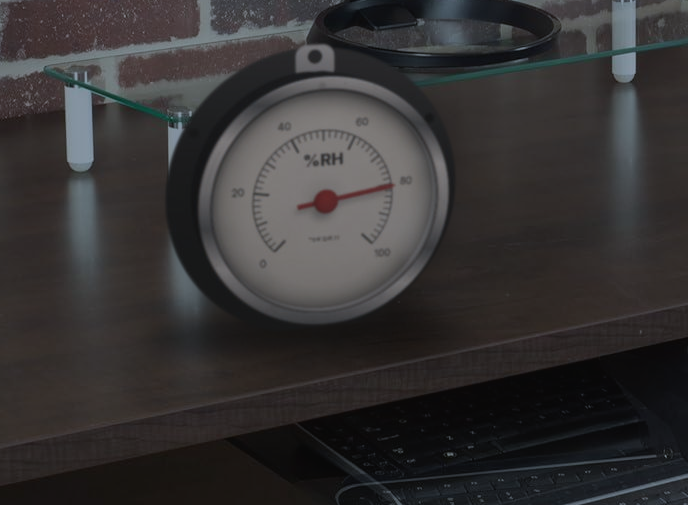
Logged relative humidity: {"value": 80, "unit": "%"}
